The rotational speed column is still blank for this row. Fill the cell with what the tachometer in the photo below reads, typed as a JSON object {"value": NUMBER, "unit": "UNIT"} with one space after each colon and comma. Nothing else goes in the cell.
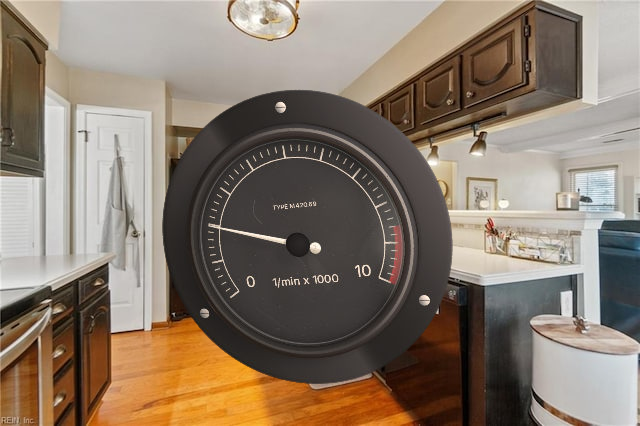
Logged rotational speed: {"value": 2000, "unit": "rpm"}
